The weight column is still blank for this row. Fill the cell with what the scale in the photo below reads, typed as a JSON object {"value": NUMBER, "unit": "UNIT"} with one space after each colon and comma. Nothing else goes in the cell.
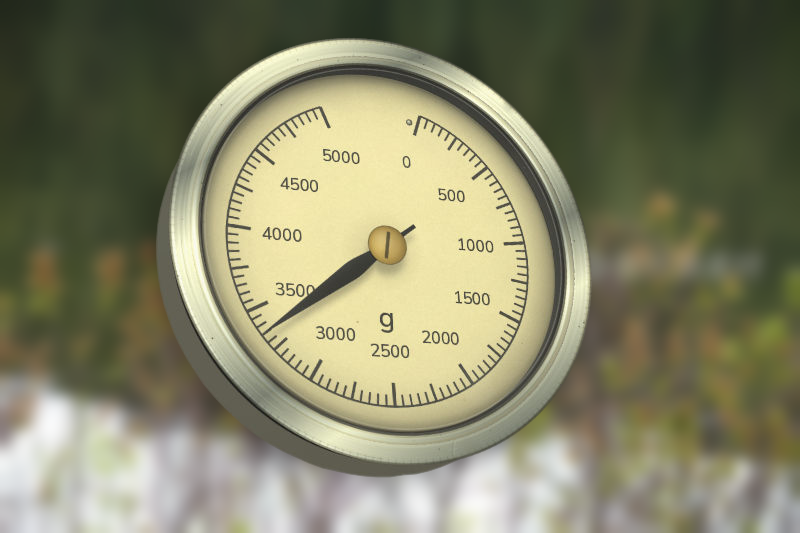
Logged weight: {"value": 3350, "unit": "g"}
